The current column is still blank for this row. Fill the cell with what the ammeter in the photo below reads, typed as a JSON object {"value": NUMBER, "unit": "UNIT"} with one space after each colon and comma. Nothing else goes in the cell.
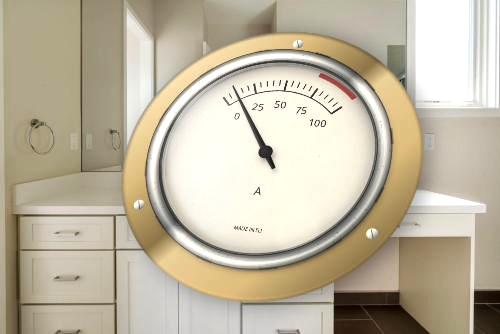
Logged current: {"value": 10, "unit": "A"}
